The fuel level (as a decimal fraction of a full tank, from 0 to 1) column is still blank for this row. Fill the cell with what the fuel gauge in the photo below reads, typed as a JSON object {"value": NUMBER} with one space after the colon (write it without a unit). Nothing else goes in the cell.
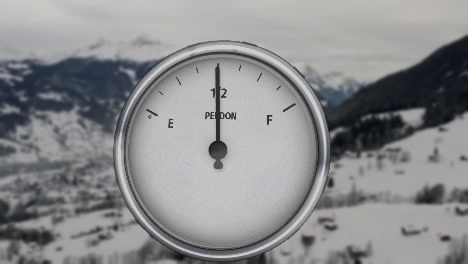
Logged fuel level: {"value": 0.5}
